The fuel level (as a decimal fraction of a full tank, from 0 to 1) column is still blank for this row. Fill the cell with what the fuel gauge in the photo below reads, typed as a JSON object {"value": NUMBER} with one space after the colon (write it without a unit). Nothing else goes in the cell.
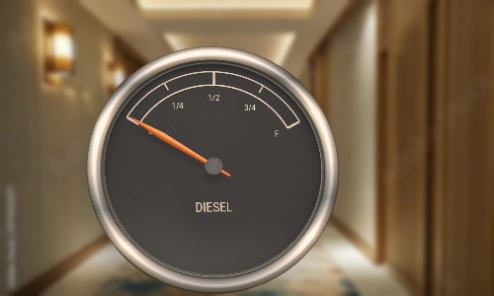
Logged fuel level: {"value": 0}
